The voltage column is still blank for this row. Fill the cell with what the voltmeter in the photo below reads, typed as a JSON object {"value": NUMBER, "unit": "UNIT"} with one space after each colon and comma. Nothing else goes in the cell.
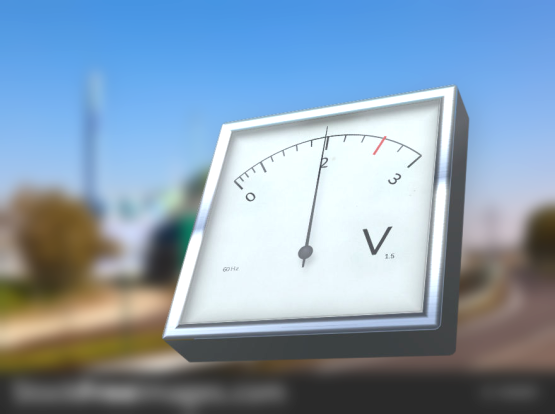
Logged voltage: {"value": 2, "unit": "V"}
